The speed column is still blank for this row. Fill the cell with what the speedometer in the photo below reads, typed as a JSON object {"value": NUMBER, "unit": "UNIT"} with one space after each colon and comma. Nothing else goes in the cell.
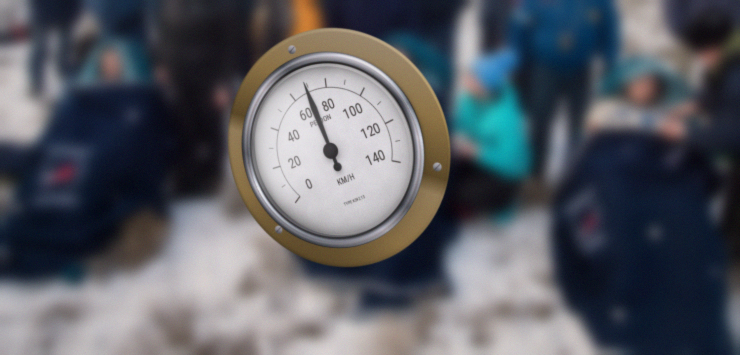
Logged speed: {"value": 70, "unit": "km/h"}
